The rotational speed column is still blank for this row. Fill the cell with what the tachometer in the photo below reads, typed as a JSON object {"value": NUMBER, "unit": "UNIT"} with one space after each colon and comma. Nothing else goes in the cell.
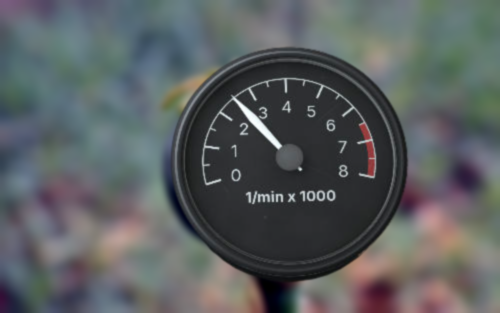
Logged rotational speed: {"value": 2500, "unit": "rpm"}
